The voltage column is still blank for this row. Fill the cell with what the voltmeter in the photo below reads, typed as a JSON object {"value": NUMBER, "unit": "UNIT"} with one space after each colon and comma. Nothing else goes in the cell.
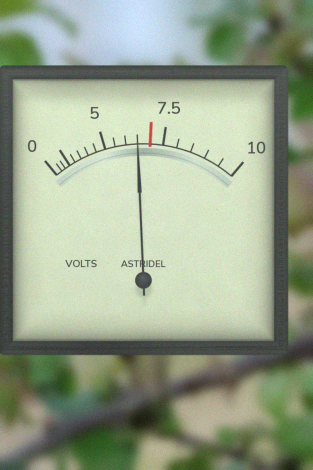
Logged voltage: {"value": 6.5, "unit": "V"}
